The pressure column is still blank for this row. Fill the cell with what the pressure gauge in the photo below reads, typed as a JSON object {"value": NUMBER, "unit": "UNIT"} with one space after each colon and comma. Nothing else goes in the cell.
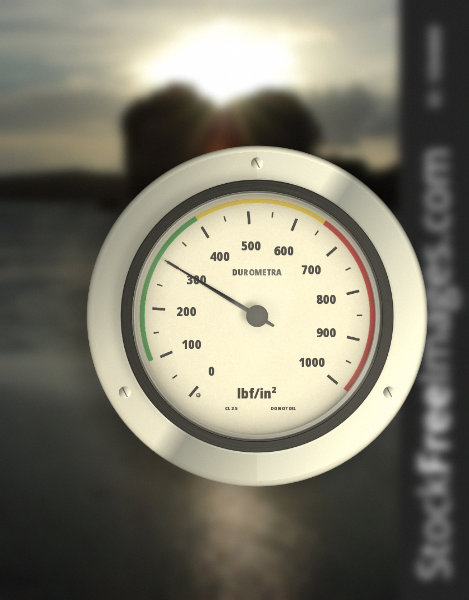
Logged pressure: {"value": 300, "unit": "psi"}
